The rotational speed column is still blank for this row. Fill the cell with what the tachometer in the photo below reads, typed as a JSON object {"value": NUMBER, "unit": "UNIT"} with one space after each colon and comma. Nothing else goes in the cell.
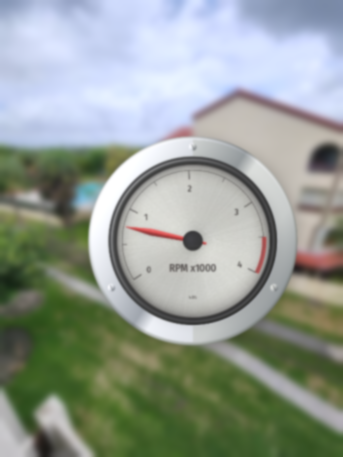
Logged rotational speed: {"value": 750, "unit": "rpm"}
